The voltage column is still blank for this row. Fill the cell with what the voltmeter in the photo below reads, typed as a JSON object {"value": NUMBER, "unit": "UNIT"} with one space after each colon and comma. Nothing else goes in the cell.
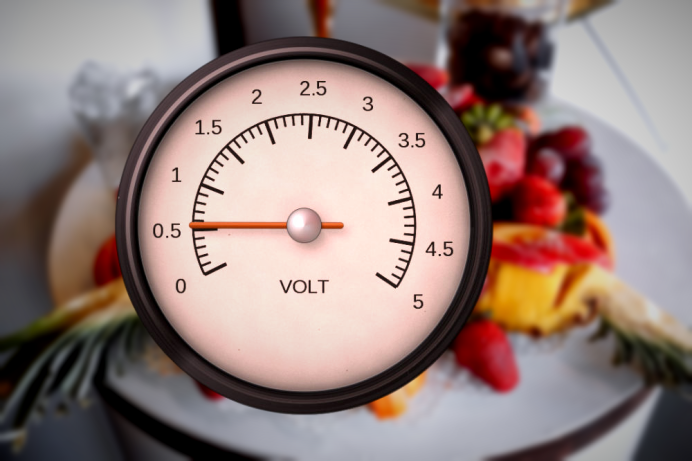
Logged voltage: {"value": 0.55, "unit": "V"}
